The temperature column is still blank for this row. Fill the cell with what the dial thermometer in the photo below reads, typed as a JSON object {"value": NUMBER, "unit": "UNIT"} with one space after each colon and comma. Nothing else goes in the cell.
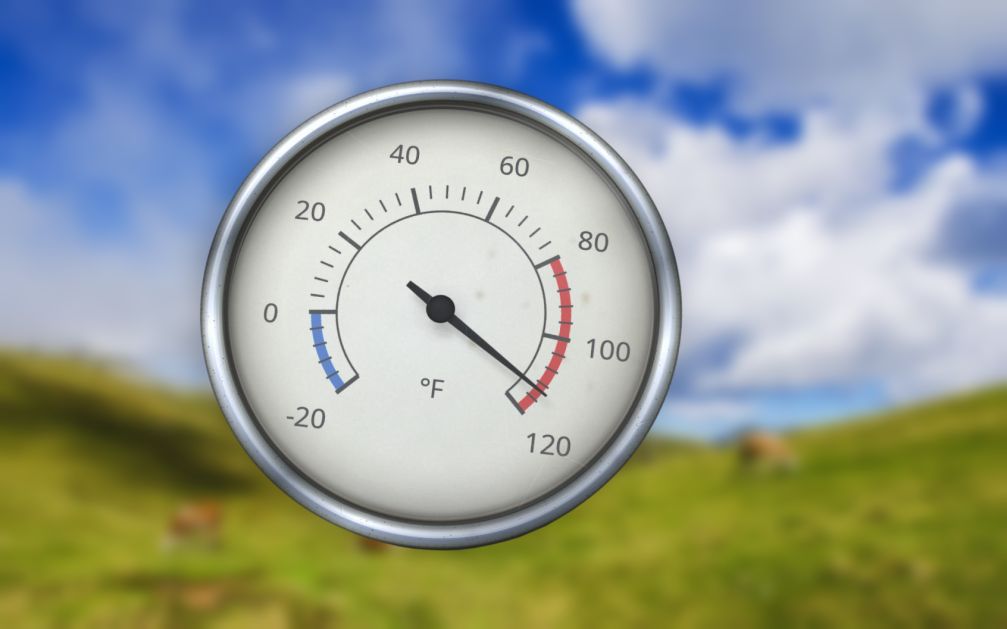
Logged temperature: {"value": 114, "unit": "°F"}
